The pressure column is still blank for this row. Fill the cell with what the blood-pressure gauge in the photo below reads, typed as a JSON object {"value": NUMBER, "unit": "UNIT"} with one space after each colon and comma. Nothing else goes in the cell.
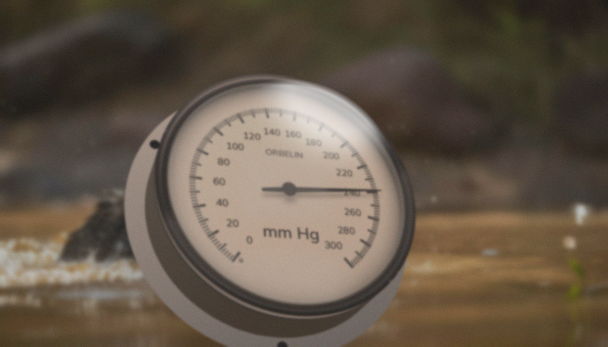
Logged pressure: {"value": 240, "unit": "mmHg"}
